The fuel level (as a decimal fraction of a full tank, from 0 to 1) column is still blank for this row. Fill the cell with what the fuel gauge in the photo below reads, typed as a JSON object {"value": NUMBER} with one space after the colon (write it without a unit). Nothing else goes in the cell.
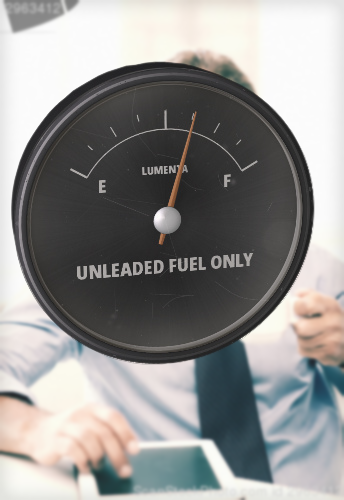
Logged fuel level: {"value": 0.625}
